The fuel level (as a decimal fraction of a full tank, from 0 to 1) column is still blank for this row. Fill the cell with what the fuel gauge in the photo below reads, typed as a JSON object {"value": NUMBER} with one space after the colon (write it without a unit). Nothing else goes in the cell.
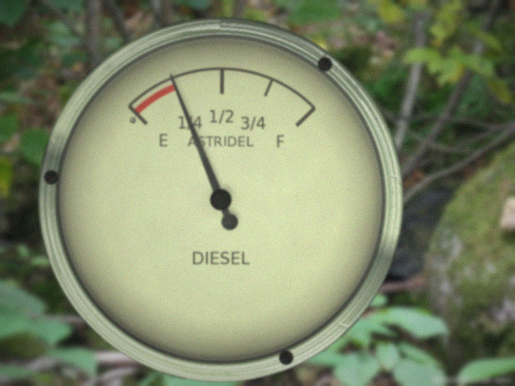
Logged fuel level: {"value": 0.25}
